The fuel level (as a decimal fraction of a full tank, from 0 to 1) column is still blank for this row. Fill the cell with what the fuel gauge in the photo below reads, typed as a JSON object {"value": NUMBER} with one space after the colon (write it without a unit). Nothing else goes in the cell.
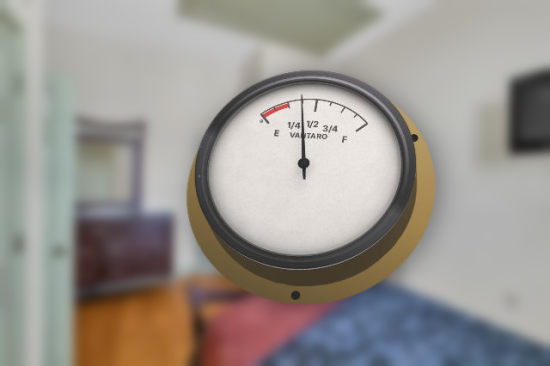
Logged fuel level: {"value": 0.375}
